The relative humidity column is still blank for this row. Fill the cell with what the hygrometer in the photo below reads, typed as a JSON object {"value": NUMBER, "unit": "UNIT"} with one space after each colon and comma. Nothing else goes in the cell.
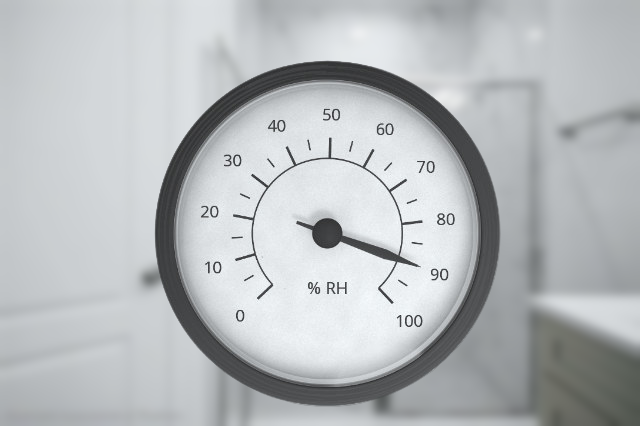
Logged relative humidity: {"value": 90, "unit": "%"}
